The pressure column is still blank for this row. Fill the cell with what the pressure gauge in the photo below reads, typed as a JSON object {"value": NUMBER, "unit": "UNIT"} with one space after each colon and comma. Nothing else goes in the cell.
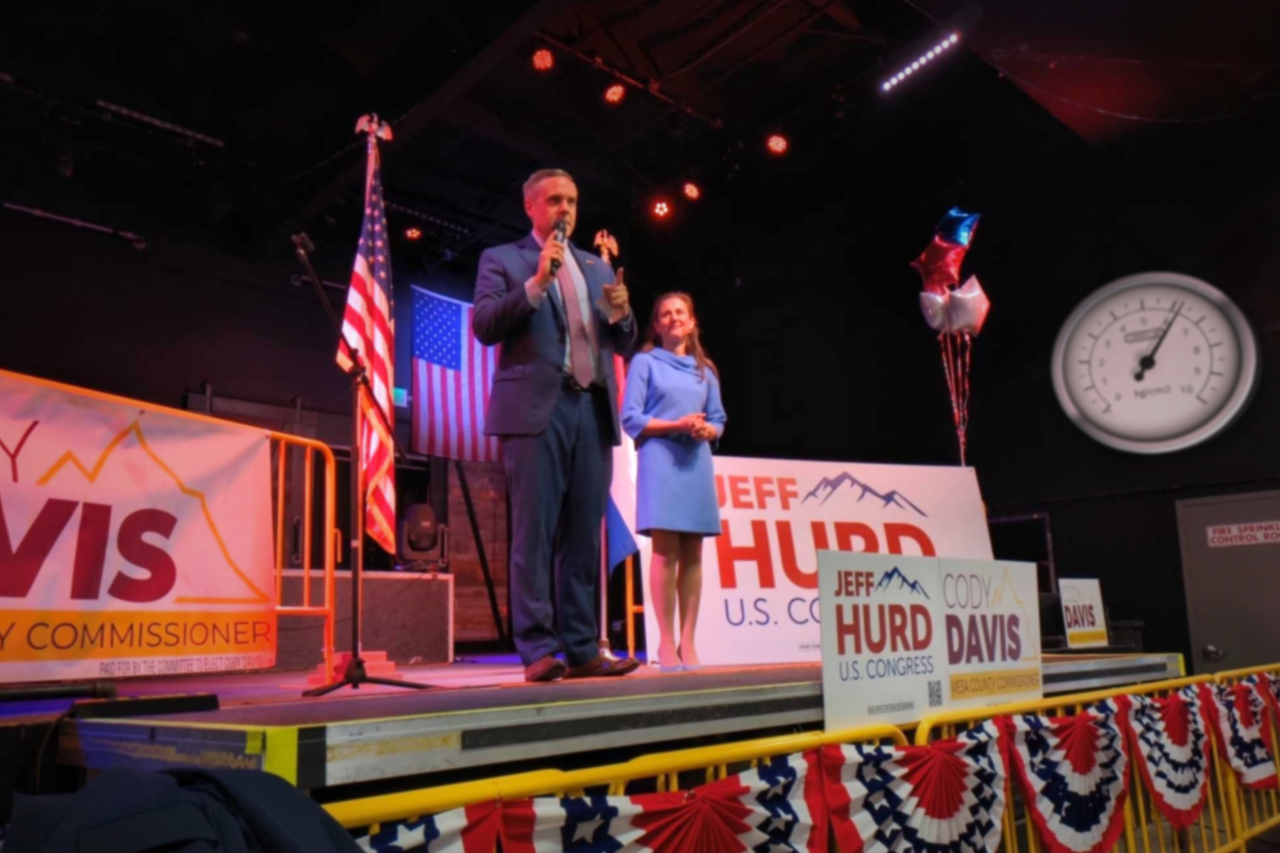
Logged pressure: {"value": 6.25, "unit": "kg/cm²"}
